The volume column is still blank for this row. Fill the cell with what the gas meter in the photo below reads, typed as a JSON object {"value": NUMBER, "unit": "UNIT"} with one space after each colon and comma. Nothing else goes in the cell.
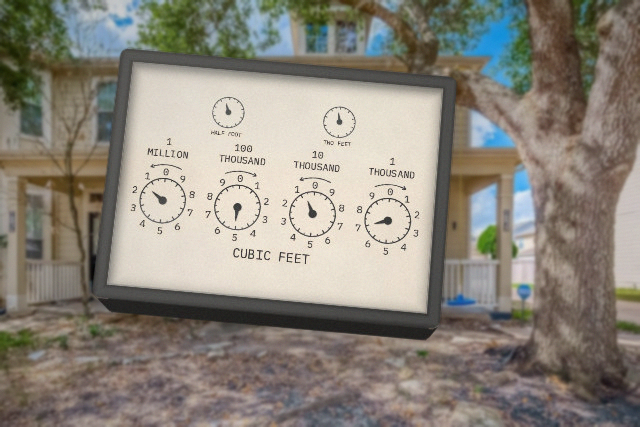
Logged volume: {"value": 150700, "unit": "ft³"}
